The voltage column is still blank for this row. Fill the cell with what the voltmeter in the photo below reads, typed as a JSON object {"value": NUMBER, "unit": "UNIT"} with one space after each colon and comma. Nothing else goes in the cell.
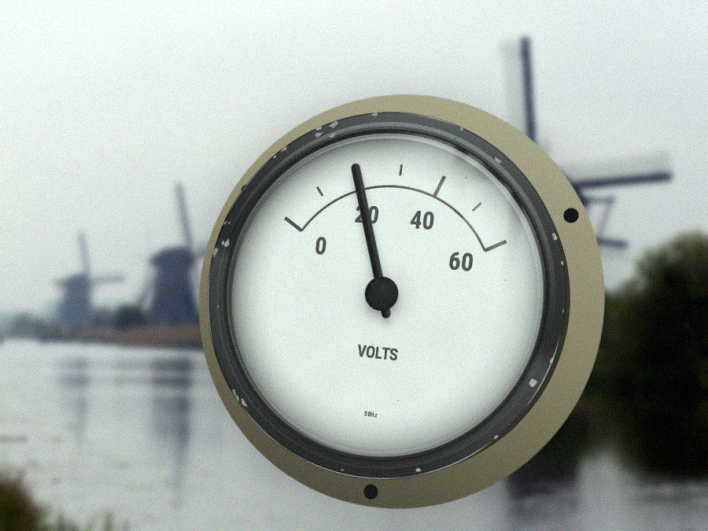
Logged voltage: {"value": 20, "unit": "V"}
